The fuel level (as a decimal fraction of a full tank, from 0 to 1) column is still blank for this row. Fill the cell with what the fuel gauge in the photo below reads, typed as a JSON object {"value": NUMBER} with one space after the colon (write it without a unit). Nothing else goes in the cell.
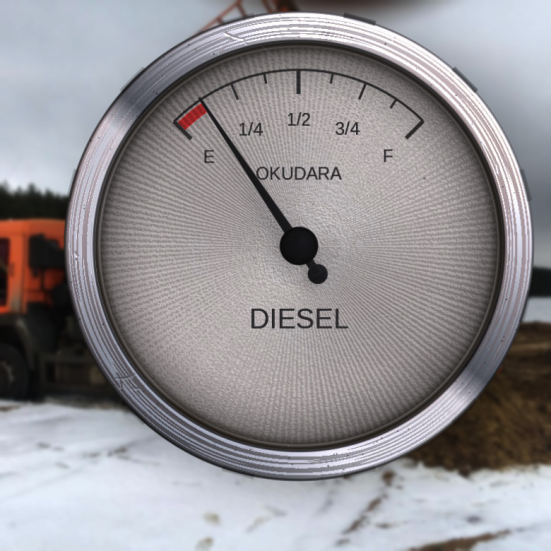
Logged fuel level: {"value": 0.125}
